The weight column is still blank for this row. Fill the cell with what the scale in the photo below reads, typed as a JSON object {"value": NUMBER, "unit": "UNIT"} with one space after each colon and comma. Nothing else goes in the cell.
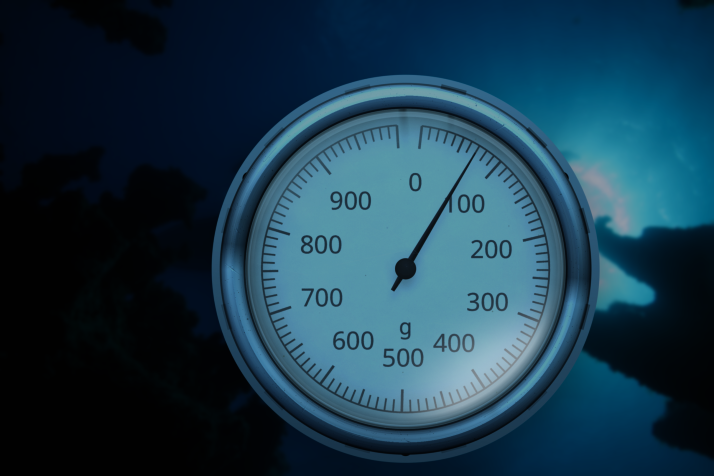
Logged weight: {"value": 70, "unit": "g"}
